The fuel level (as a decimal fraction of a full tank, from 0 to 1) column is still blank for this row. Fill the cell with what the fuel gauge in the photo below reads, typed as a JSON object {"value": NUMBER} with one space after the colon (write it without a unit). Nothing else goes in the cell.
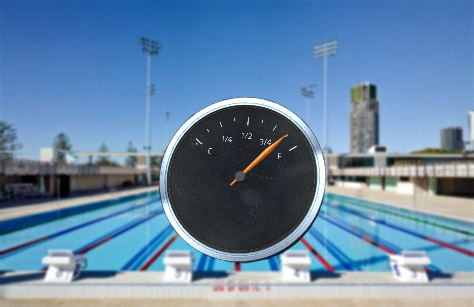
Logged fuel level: {"value": 0.875}
